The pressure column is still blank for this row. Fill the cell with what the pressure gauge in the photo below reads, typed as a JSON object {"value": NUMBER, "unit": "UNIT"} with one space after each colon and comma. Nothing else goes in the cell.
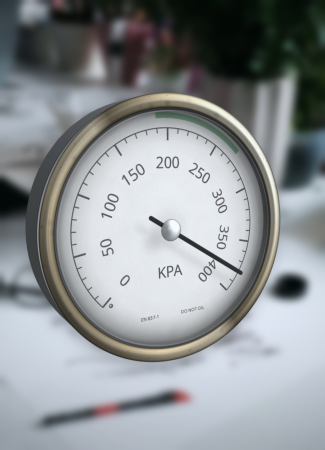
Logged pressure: {"value": 380, "unit": "kPa"}
